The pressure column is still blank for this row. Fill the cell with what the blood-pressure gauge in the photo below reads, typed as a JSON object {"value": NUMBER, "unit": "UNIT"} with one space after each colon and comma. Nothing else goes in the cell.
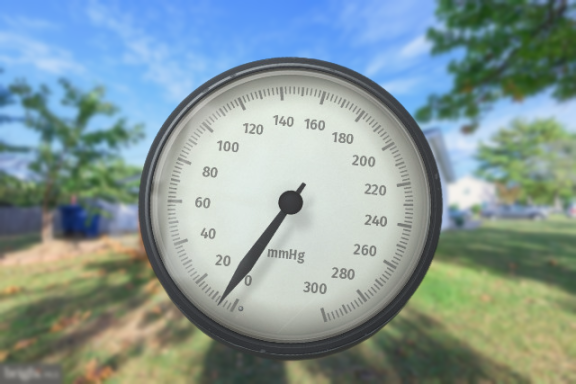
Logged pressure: {"value": 6, "unit": "mmHg"}
